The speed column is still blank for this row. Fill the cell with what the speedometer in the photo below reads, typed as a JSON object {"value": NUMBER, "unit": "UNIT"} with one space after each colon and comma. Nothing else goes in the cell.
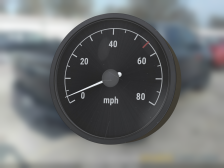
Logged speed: {"value": 2.5, "unit": "mph"}
